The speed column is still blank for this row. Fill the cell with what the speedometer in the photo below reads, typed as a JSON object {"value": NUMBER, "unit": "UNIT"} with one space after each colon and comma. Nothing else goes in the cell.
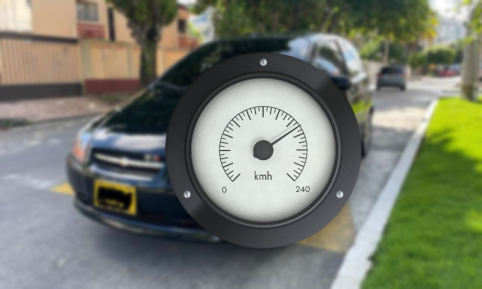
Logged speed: {"value": 170, "unit": "km/h"}
